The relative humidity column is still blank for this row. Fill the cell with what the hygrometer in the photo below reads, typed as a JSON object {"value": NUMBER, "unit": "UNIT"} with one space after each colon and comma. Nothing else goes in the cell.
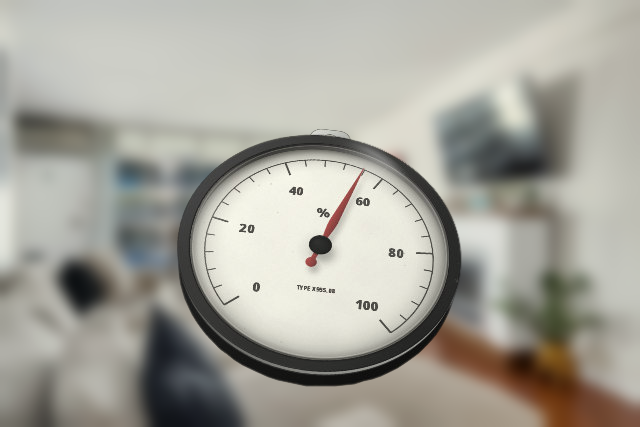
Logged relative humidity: {"value": 56, "unit": "%"}
